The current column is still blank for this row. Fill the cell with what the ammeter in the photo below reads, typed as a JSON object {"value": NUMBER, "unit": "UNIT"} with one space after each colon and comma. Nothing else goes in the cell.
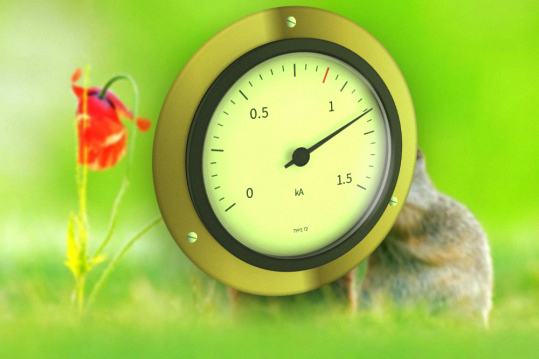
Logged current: {"value": 1.15, "unit": "kA"}
